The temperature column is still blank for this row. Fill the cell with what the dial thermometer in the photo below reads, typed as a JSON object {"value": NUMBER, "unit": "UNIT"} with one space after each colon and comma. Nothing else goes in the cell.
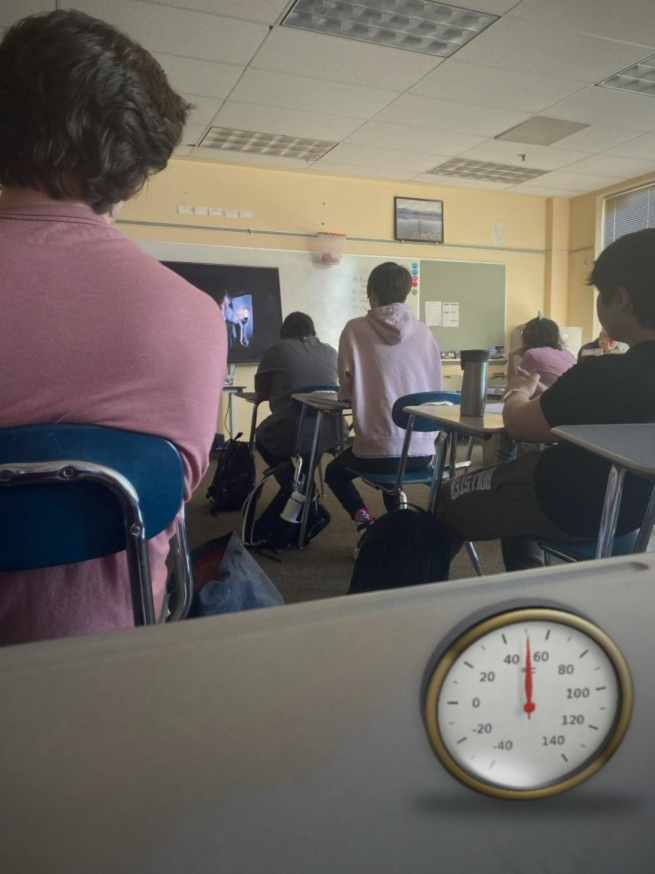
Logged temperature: {"value": 50, "unit": "°F"}
